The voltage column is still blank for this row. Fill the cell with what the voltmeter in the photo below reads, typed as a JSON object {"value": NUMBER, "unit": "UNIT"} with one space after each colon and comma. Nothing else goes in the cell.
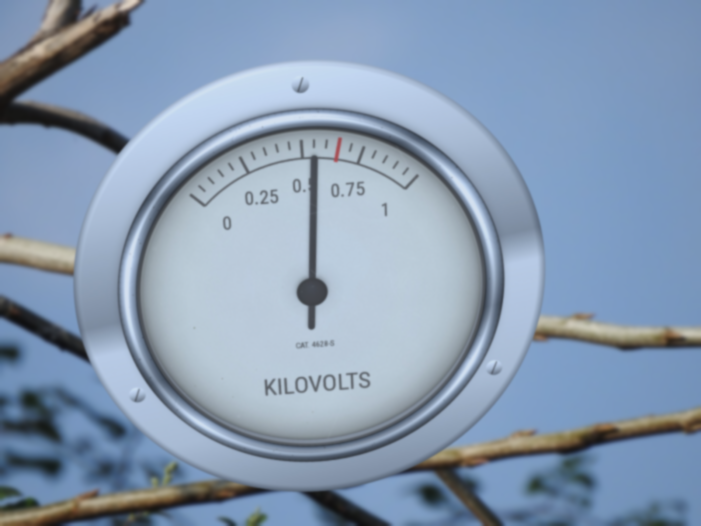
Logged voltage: {"value": 0.55, "unit": "kV"}
